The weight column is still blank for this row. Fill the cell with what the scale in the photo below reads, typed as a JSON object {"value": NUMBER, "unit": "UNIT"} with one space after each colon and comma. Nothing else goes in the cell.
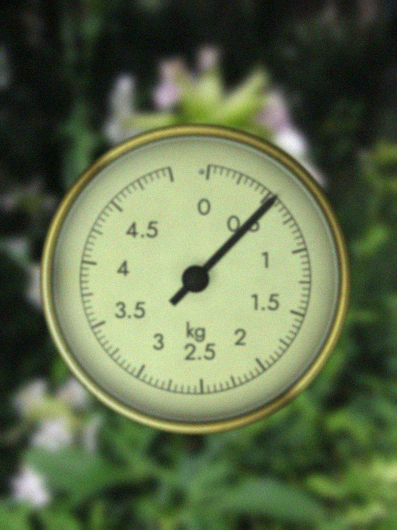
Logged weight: {"value": 0.55, "unit": "kg"}
